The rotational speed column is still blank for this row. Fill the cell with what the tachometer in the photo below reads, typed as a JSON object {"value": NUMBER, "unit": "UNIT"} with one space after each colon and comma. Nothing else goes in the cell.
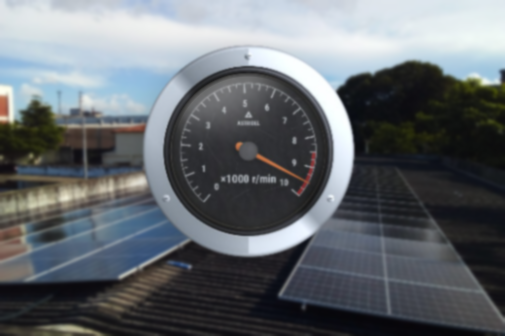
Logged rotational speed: {"value": 9500, "unit": "rpm"}
